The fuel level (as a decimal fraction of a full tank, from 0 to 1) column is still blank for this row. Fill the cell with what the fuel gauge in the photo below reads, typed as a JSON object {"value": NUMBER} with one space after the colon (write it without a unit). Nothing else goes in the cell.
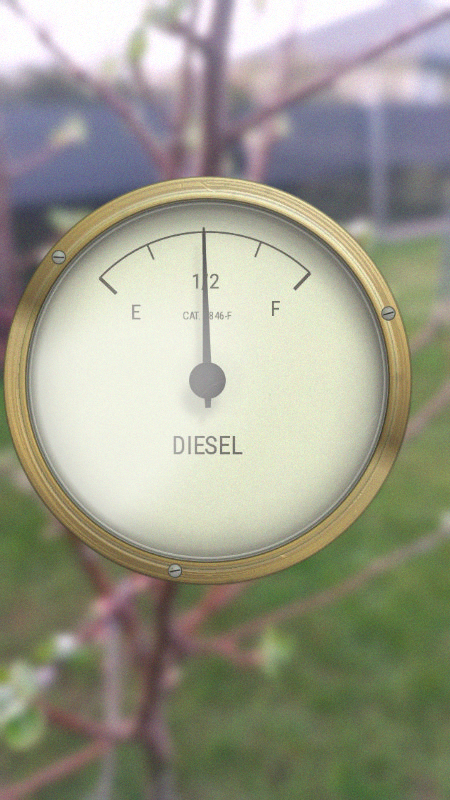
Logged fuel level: {"value": 0.5}
